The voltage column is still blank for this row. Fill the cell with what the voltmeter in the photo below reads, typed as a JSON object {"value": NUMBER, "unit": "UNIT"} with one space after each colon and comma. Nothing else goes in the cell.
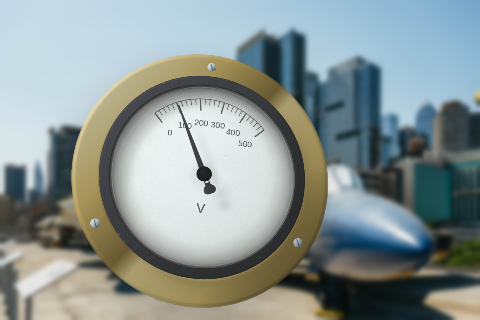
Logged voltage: {"value": 100, "unit": "V"}
